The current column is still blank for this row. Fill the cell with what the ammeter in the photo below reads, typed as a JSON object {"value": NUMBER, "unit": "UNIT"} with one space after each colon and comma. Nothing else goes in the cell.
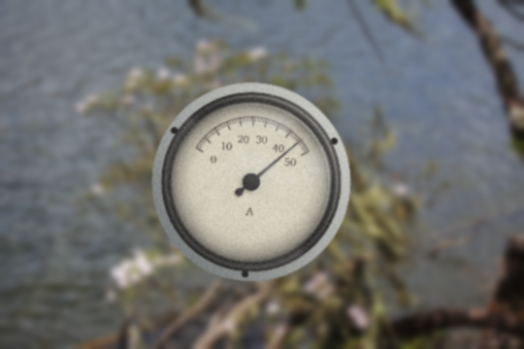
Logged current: {"value": 45, "unit": "A"}
